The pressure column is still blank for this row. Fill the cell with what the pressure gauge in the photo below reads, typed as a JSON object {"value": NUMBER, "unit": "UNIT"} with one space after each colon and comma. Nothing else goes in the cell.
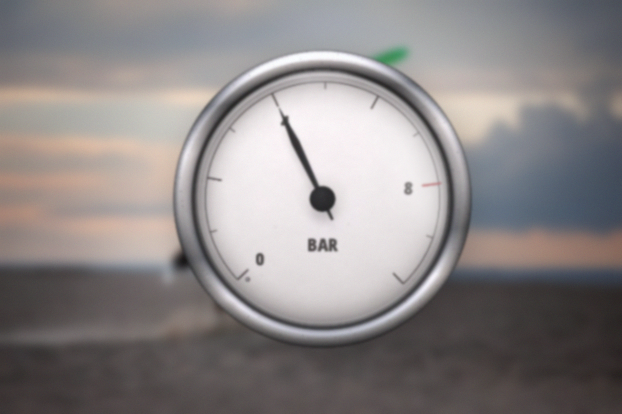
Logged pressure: {"value": 4, "unit": "bar"}
